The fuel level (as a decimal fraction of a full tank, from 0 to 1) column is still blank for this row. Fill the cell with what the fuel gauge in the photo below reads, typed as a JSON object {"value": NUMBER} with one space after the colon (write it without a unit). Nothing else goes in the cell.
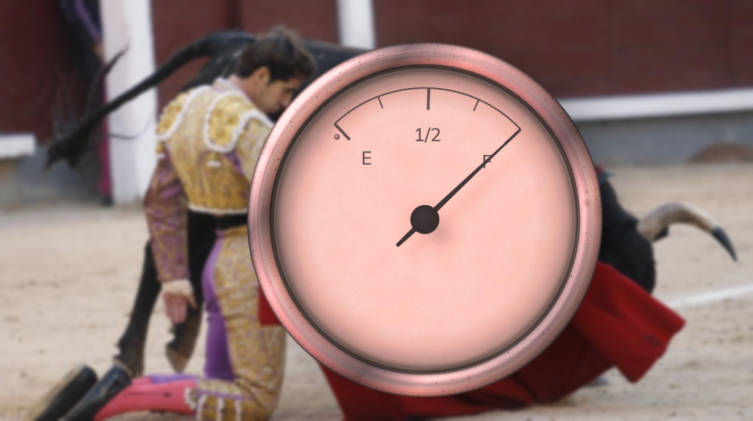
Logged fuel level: {"value": 1}
